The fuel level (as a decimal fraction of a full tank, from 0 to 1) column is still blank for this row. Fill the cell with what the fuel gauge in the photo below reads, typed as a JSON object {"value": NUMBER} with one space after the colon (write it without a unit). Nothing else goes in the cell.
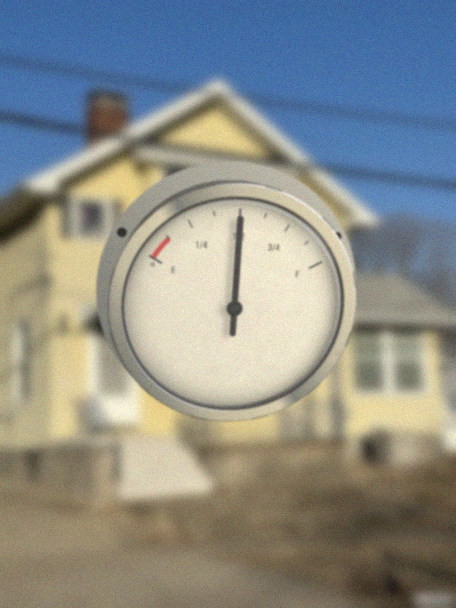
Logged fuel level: {"value": 0.5}
